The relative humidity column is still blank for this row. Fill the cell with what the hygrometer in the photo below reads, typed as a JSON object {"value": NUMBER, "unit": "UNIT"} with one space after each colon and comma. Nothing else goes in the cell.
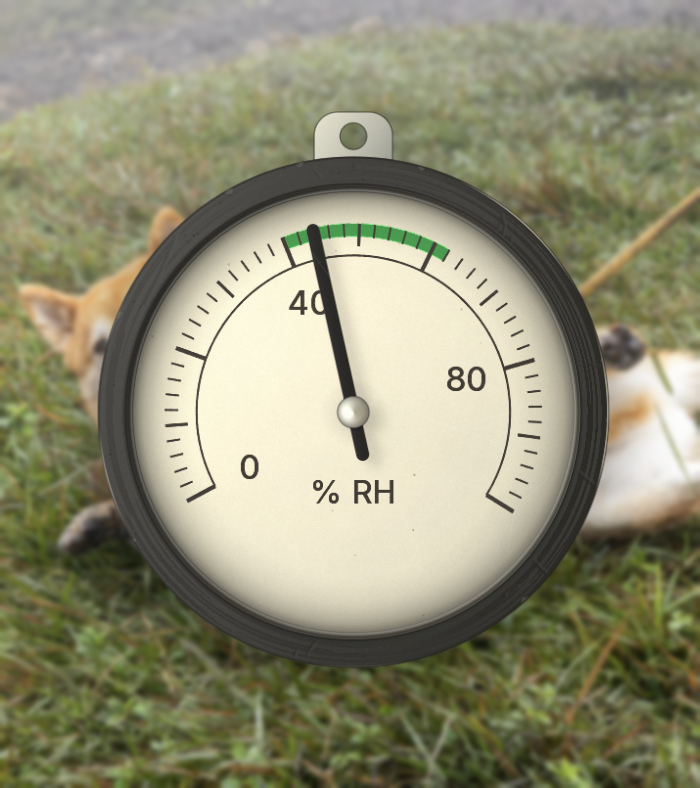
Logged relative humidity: {"value": 44, "unit": "%"}
